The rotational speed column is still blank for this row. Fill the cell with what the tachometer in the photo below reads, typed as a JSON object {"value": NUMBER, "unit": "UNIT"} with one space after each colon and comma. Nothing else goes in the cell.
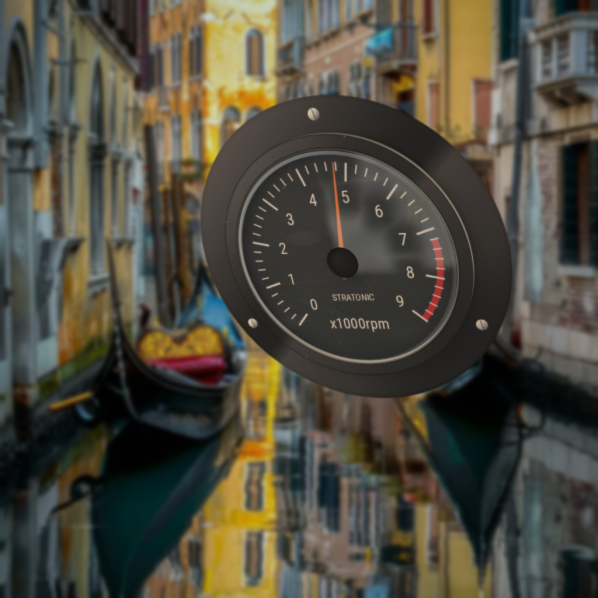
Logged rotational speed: {"value": 4800, "unit": "rpm"}
